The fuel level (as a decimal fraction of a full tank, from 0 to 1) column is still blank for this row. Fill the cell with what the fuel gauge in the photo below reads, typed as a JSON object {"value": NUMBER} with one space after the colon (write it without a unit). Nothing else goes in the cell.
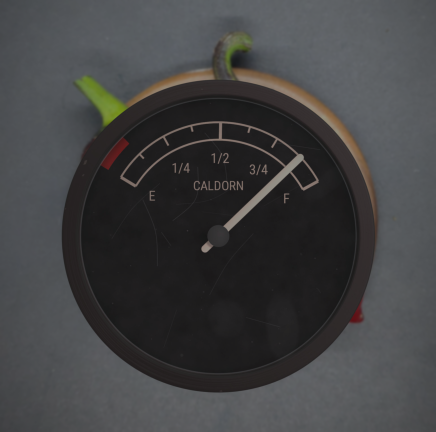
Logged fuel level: {"value": 0.875}
